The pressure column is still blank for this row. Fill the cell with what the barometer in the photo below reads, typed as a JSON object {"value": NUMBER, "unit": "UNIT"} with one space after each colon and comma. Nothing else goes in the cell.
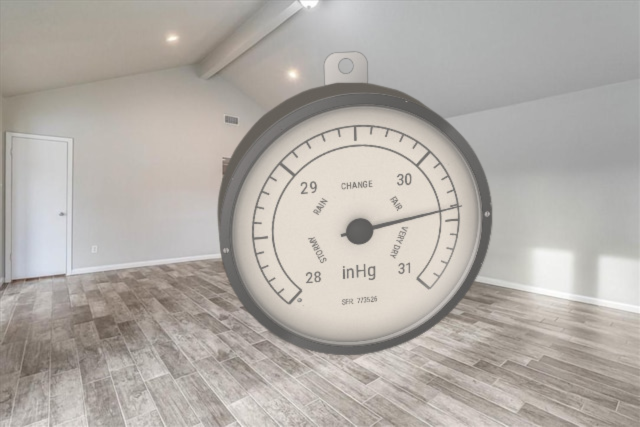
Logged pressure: {"value": 30.4, "unit": "inHg"}
